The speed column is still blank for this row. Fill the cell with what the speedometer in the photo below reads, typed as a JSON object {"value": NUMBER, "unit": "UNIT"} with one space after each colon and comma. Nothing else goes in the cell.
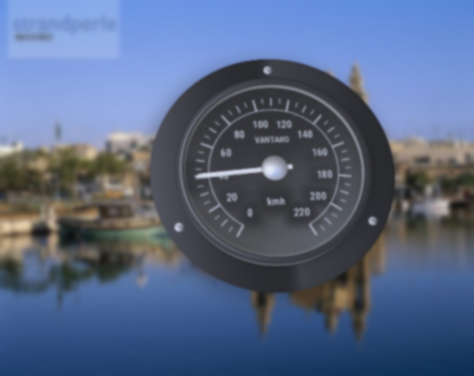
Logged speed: {"value": 40, "unit": "km/h"}
